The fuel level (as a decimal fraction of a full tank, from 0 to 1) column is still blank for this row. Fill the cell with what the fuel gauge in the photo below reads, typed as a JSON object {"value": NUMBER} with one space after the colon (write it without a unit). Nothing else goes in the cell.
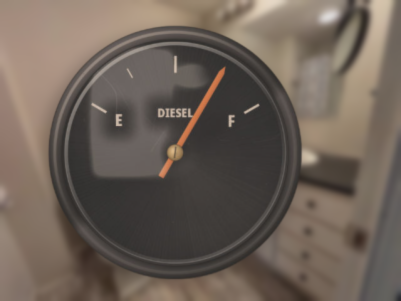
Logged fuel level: {"value": 0.75}
